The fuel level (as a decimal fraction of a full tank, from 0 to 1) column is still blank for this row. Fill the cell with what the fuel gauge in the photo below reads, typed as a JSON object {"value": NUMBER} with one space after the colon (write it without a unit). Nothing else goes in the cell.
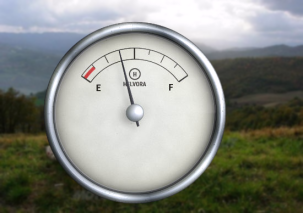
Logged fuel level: {"value": 0.375}
